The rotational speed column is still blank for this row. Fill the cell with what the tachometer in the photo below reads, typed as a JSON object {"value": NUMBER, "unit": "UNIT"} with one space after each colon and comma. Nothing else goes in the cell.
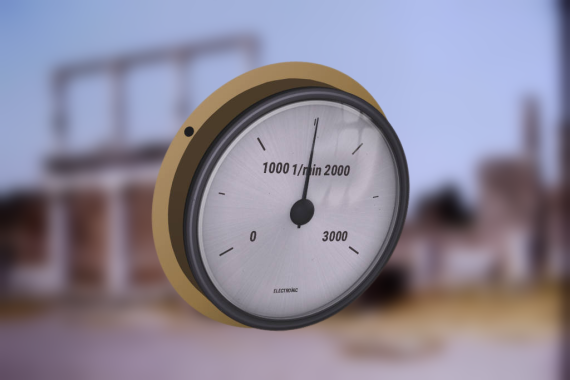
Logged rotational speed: {"value": 1500, "unit": "rpm"}
